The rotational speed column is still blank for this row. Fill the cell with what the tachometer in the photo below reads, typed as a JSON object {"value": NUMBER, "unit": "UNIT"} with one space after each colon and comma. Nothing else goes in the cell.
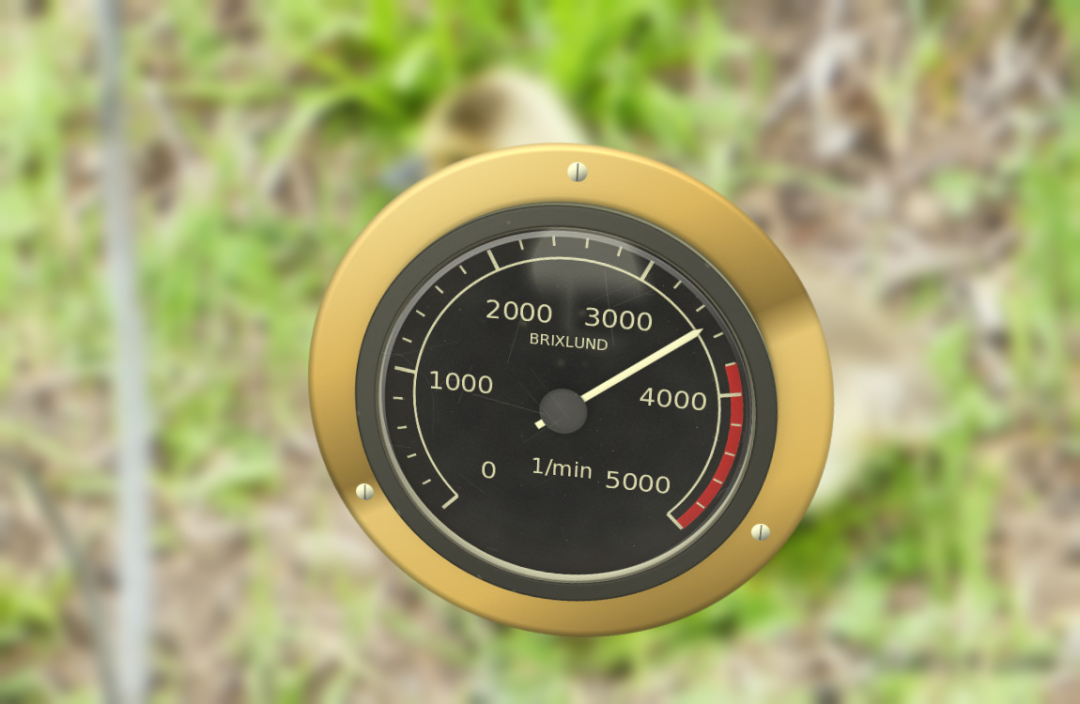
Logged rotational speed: {"value": 3500, "unit": "rpm"}
